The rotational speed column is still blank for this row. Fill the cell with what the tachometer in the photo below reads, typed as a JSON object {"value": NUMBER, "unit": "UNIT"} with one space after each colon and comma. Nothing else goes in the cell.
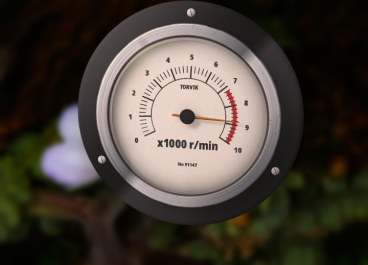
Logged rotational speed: {"value": 8800, "unit": "rpm"}
